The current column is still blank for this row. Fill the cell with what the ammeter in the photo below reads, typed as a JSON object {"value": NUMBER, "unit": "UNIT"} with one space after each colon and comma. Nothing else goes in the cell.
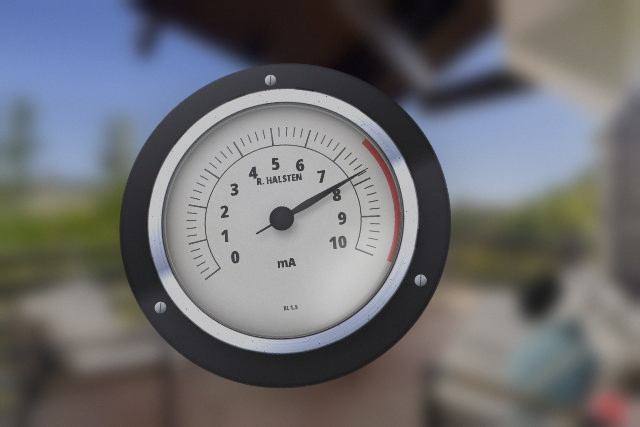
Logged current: {"value": 7.8, "unit": "mA"}
